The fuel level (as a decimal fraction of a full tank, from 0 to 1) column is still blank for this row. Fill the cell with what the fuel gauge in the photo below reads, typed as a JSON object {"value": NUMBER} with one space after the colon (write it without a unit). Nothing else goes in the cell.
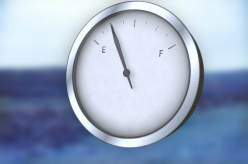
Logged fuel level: {"value": 0.25}
